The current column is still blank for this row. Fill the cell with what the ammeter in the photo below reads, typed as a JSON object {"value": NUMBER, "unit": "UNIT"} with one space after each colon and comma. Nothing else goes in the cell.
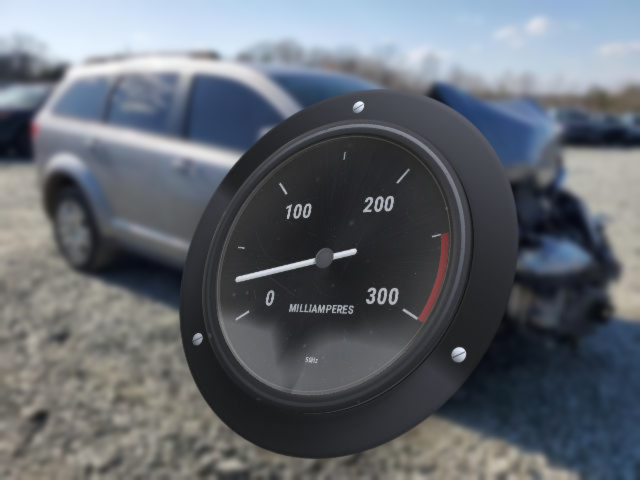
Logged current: {"value": 25, "unit": "mA"}
